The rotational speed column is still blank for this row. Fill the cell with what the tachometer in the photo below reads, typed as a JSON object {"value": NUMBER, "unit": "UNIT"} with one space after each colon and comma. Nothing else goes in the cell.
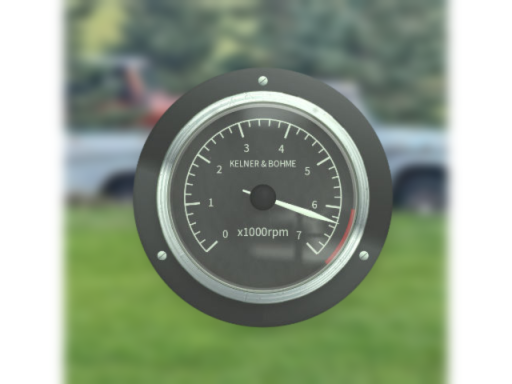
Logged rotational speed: {"value": 6300, "unit": "rpm"}
